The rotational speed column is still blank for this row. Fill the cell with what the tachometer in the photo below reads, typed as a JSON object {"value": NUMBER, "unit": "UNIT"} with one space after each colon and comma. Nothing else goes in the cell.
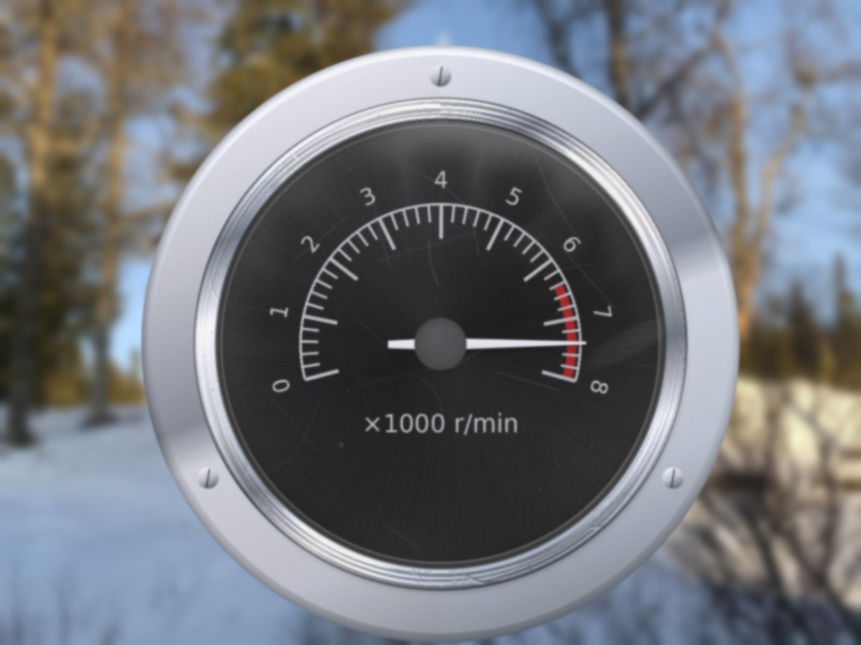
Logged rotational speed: {"value": 7400, "unit": "rpm"}
